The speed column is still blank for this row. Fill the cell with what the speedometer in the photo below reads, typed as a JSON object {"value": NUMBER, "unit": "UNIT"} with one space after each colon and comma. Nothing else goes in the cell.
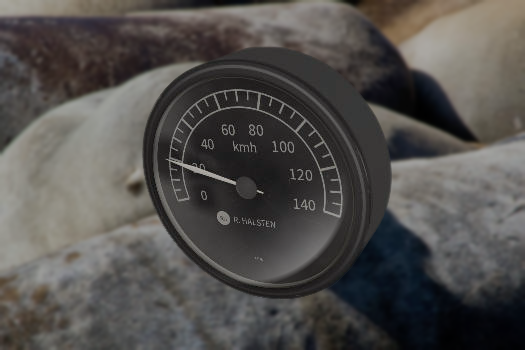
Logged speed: {"value": 20, "unit": "km/h"}
